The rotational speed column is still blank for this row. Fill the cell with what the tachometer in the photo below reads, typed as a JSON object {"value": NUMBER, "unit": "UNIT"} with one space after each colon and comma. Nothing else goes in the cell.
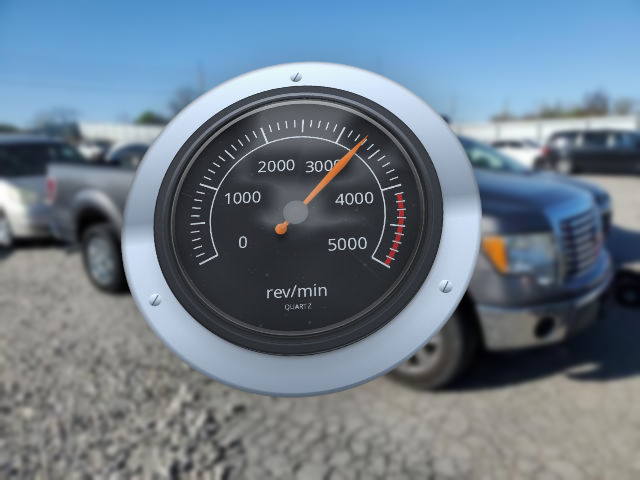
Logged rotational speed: {"value": 3300, "unit": "rpm"}
